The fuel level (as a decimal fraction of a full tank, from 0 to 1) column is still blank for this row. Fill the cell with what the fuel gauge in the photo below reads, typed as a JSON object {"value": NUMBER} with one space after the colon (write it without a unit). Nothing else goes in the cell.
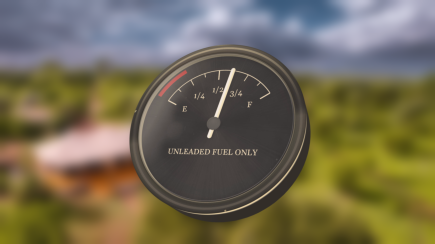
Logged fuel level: {"value": 0.625}
